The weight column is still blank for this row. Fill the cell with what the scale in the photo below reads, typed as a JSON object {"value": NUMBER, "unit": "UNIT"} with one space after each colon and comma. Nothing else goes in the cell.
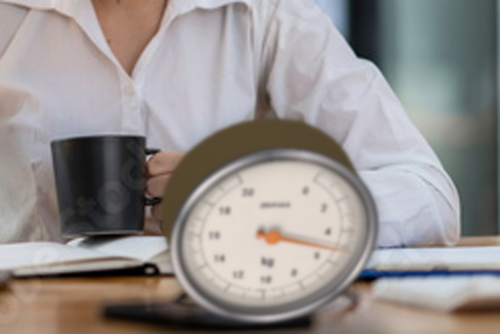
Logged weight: {"value": 5, "unit": "kg"}
